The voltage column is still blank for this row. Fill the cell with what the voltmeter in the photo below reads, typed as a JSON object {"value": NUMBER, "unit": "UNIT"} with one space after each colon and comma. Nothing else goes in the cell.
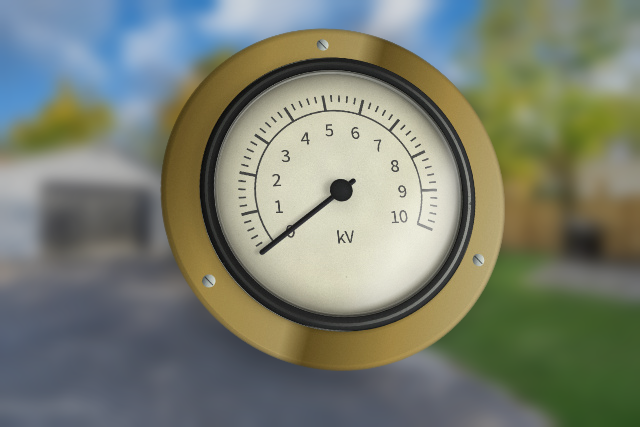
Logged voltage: {"value": 0, "unit": "kV"}
